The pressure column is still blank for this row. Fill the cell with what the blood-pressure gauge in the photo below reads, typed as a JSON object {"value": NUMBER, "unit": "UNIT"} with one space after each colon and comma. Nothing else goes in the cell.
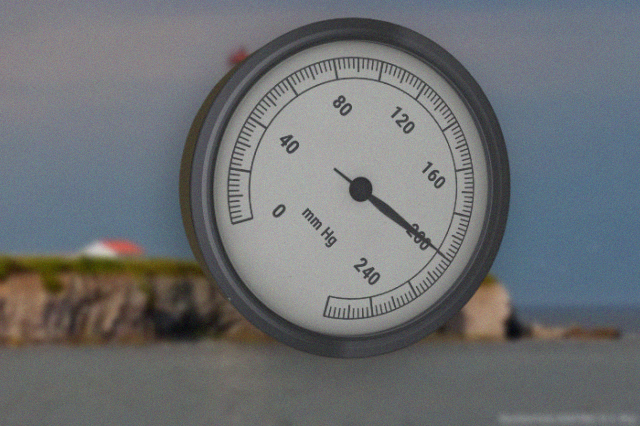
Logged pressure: {"value": 200, "unit": "mmHg"}
